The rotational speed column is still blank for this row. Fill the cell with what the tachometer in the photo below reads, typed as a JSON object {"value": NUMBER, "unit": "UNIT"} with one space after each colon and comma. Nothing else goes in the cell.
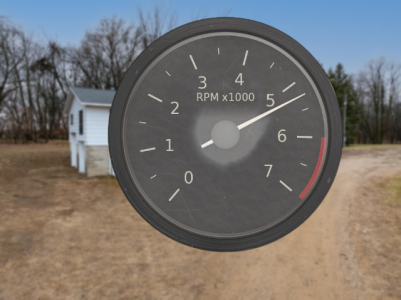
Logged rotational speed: {"value": 5250, "unit": "rpm"}
